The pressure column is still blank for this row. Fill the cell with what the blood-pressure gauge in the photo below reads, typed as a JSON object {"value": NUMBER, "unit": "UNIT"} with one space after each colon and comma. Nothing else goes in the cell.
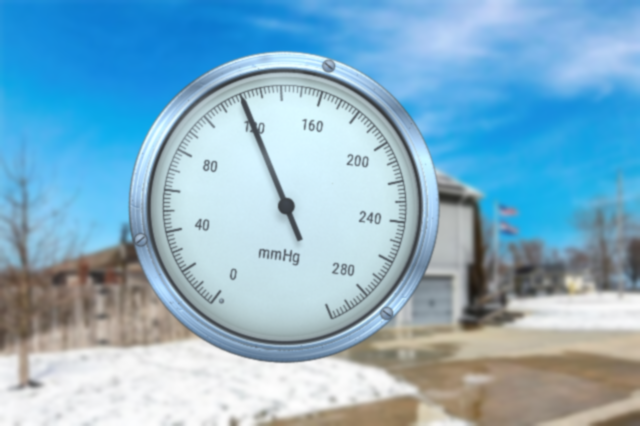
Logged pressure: {"value": 120, "unit": "mmHg"}
